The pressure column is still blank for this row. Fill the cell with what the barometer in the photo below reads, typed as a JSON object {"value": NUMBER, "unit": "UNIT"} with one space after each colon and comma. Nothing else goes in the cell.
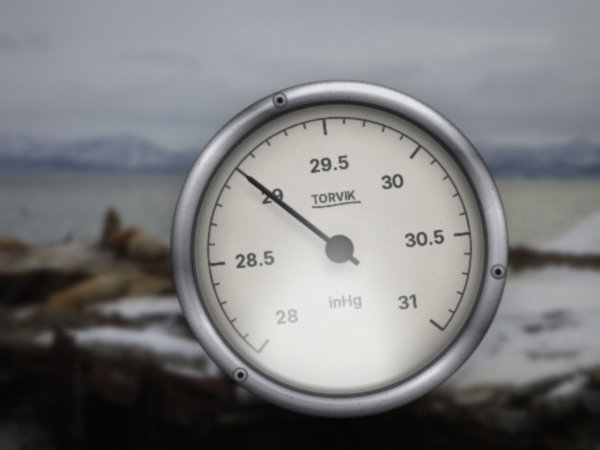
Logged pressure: {"value": 29, "unit": "inHg"}
